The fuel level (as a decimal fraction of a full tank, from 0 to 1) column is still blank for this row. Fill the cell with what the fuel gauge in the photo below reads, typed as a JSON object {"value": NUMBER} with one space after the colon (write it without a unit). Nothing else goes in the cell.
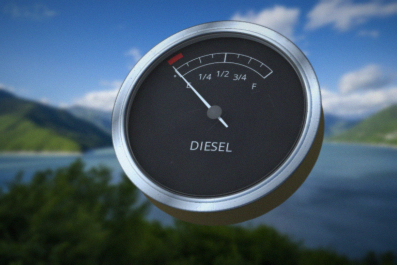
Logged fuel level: {"value": 0}
